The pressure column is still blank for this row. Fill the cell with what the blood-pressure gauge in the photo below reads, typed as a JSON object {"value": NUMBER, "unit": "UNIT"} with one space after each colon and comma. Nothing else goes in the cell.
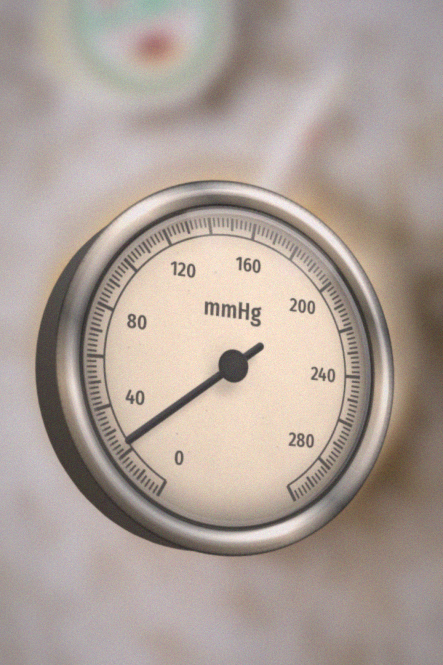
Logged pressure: {"value": 24, "unit": "mmHg"}
